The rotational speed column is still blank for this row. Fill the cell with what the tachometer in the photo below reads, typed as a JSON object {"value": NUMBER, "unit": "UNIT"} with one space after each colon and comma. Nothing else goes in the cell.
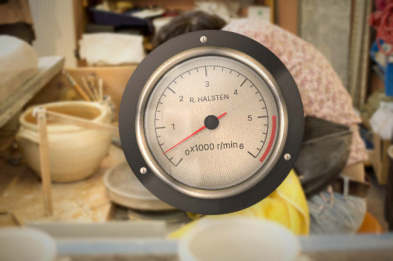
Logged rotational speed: {"value": 400, "unit": "rpm"}
